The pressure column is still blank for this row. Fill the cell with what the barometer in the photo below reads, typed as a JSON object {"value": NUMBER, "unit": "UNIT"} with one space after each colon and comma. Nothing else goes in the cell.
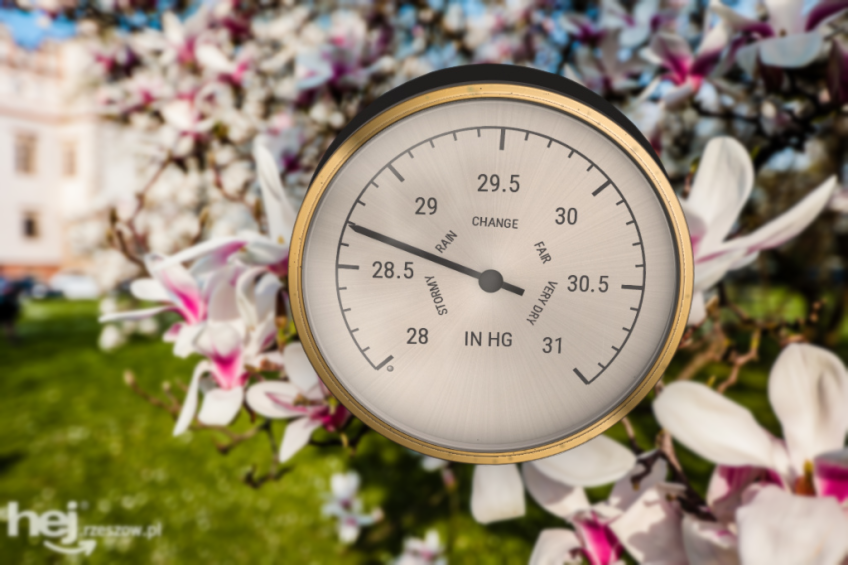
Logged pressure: {"value": 28.7, "unit": "inHg"}
